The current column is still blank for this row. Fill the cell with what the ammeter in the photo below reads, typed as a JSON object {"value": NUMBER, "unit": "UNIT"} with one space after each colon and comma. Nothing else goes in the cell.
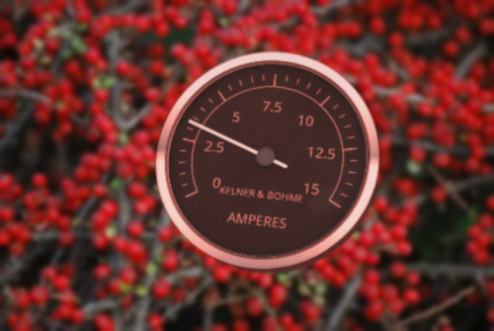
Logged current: {"value": 3.25, "unit": "A"}
